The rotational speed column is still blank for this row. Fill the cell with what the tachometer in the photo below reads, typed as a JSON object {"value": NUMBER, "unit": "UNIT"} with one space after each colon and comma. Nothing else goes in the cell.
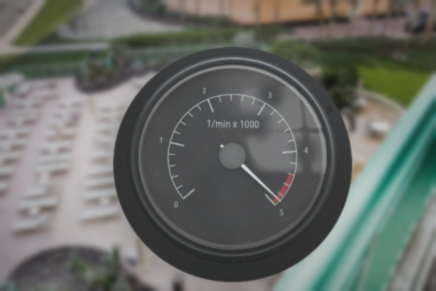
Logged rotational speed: {"value": 4900, "unit": "rpm"}
